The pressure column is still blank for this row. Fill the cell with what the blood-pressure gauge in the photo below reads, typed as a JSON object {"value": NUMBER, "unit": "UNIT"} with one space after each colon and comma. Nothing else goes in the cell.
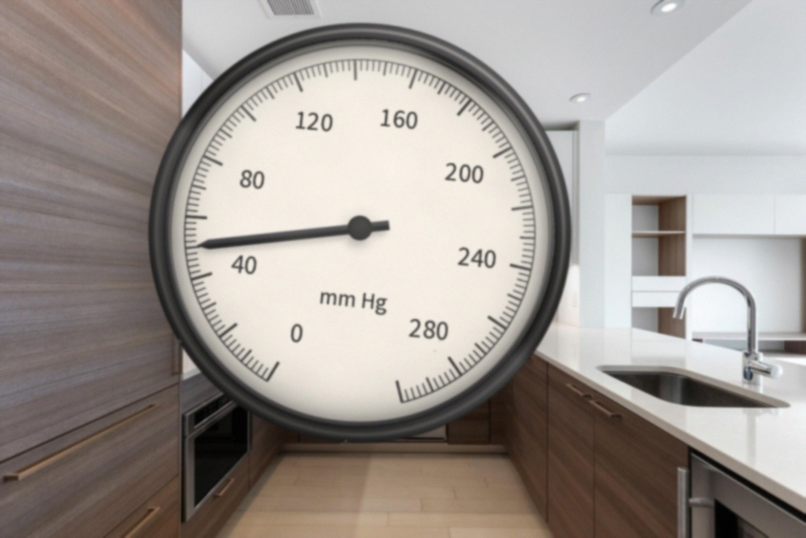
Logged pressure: {"value": 50, "unit": "mmHg"}
